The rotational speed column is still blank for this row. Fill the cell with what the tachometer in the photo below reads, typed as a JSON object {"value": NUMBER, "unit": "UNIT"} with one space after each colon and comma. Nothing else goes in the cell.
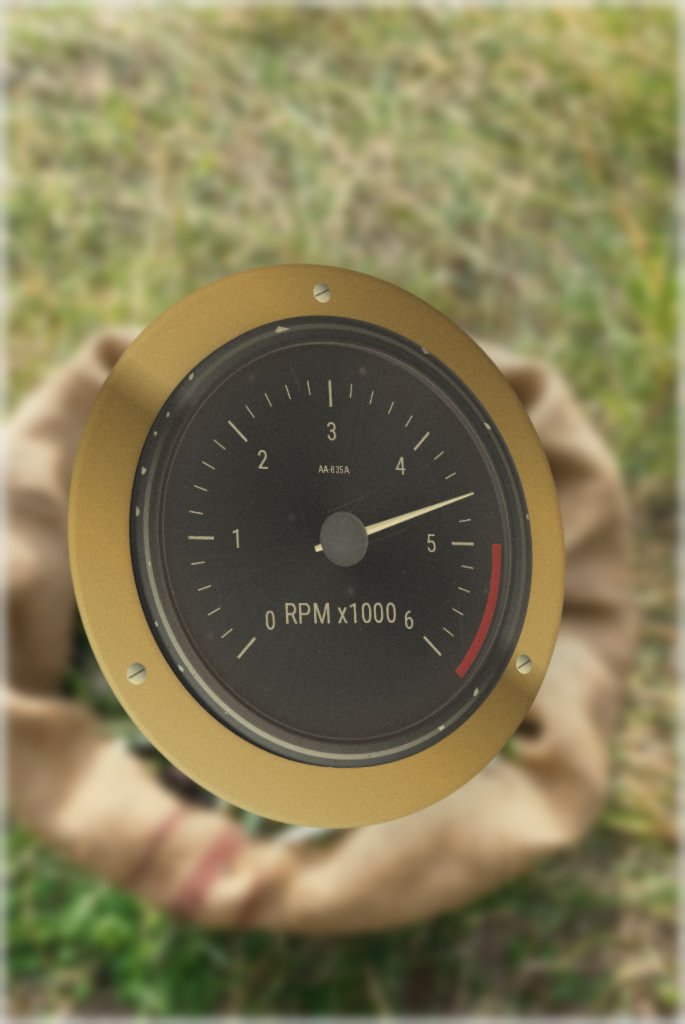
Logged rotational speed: {"value": 4600, "unit": "rpm"}
